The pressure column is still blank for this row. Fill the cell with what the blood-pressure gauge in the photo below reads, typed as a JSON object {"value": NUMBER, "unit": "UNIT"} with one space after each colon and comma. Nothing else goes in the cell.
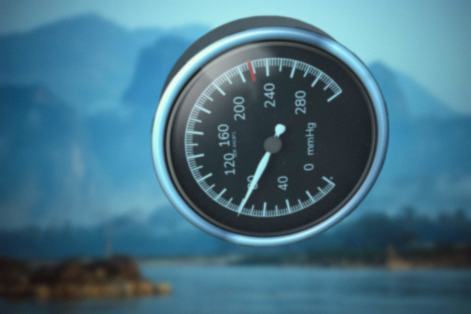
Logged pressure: {"value": 80, "unit": "mmHg"}
